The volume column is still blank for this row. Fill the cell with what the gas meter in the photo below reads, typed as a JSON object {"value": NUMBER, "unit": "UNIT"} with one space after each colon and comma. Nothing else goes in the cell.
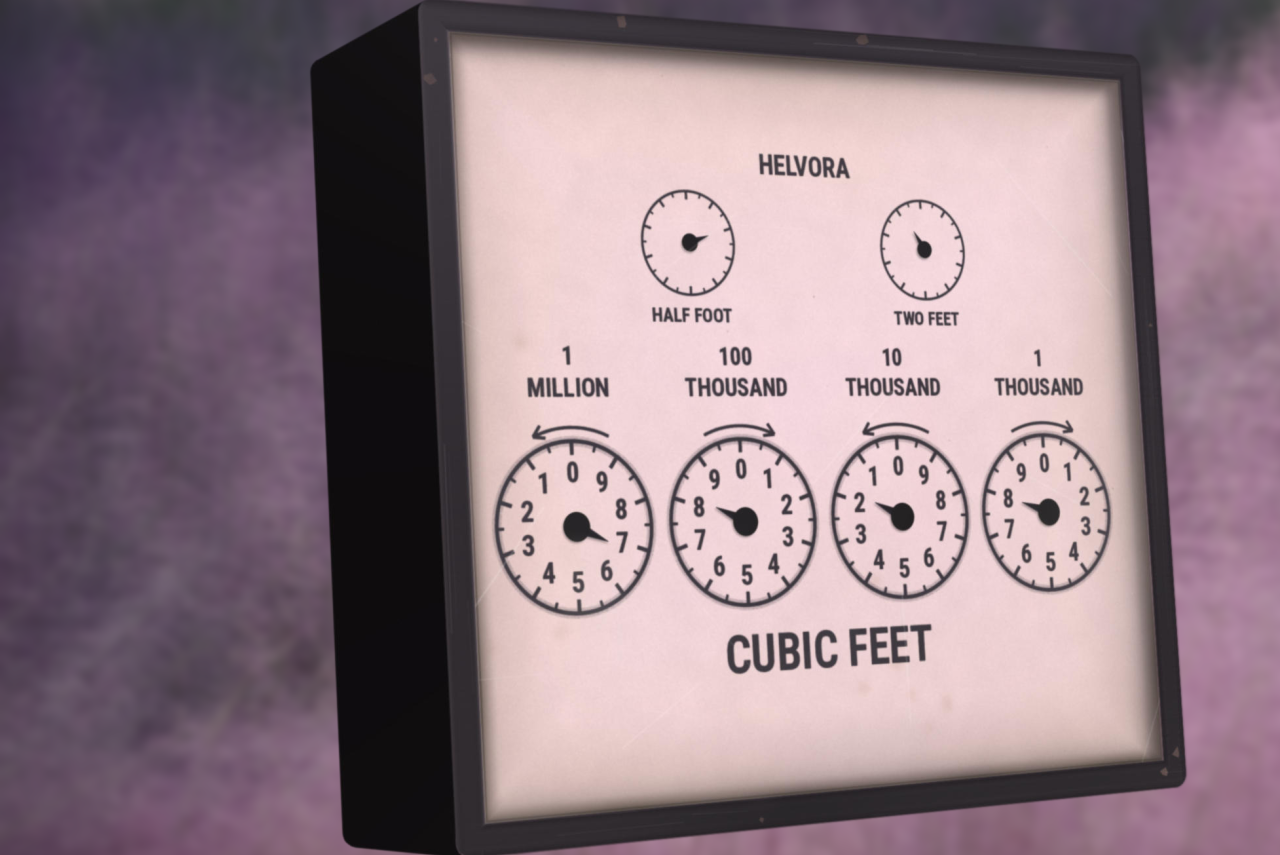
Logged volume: {"value": 681800, "unit": "ft³"}
